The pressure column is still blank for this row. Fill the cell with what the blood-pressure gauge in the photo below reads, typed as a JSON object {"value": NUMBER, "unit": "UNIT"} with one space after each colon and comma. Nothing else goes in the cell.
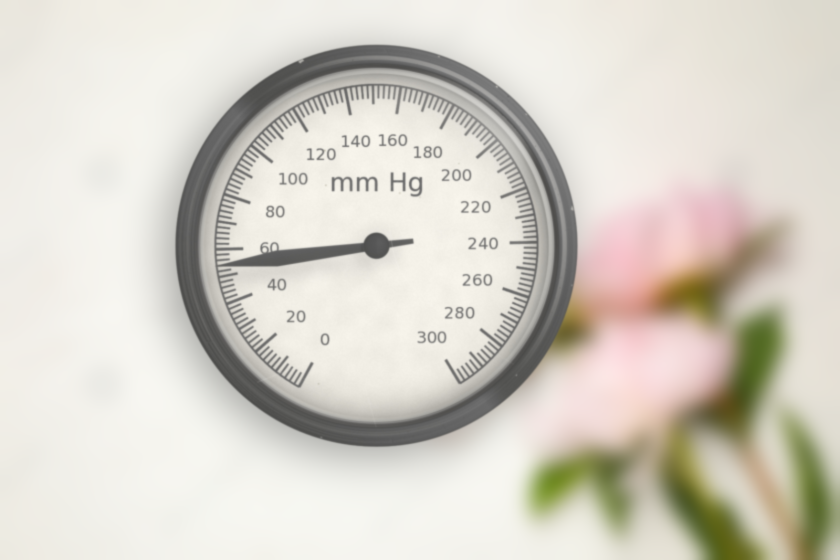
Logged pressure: {"value": 54, "unit": "mmHg"}
